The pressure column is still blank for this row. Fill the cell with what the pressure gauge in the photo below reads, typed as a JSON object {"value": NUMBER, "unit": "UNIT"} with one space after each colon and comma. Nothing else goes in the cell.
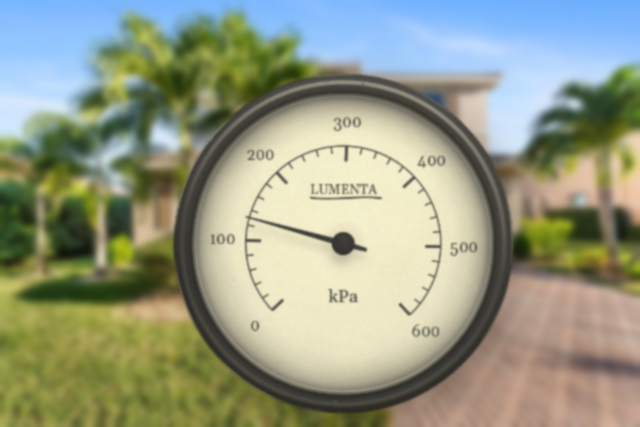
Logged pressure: {"value": 130, "unit": "kPa"}
